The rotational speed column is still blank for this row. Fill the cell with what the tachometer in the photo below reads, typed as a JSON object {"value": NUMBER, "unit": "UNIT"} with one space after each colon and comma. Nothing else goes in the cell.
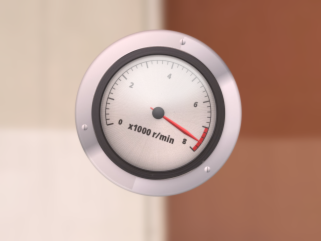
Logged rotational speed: {"value": 7600, "unit": "rpm"}
